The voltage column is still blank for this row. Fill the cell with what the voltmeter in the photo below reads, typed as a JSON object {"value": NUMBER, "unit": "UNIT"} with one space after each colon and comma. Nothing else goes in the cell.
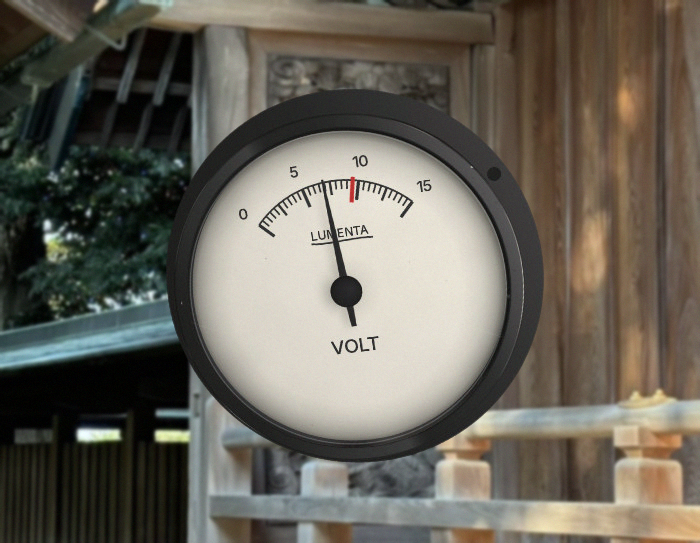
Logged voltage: {"value": 7, "unit": "V"}
